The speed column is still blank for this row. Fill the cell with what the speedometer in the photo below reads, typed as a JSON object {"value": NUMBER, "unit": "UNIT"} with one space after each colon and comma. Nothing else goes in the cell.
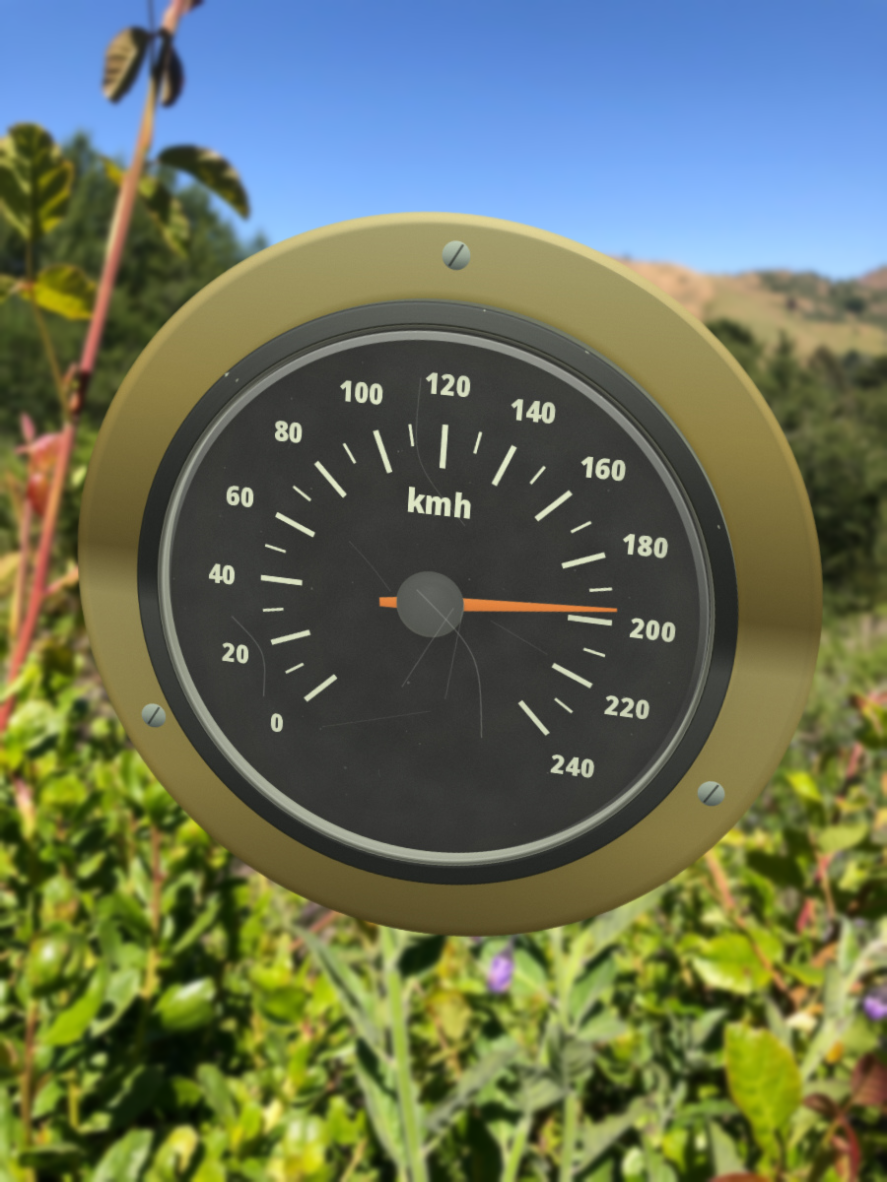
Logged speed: {"value": 195, "unit": "km/h"}
